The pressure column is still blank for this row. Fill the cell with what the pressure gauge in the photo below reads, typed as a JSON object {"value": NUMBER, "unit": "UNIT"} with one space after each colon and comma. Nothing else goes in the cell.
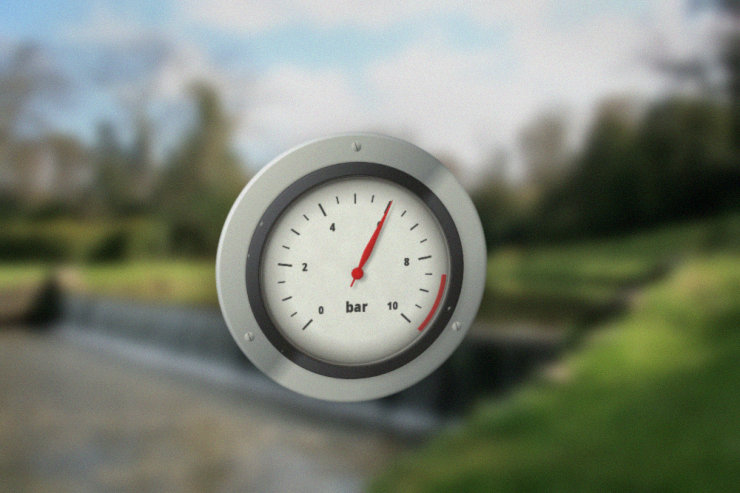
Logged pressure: {"value": 6, "unit": "bar"}
